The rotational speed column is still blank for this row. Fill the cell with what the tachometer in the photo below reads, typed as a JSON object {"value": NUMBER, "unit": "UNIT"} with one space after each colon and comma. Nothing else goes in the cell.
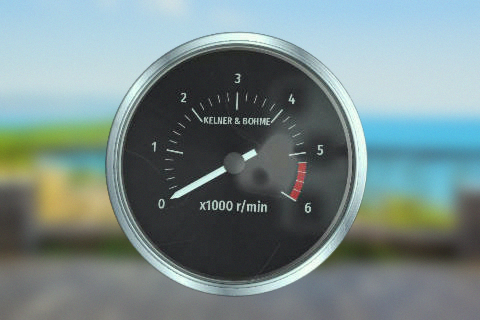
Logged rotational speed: {"value": 0, "unit": "rpm"}
